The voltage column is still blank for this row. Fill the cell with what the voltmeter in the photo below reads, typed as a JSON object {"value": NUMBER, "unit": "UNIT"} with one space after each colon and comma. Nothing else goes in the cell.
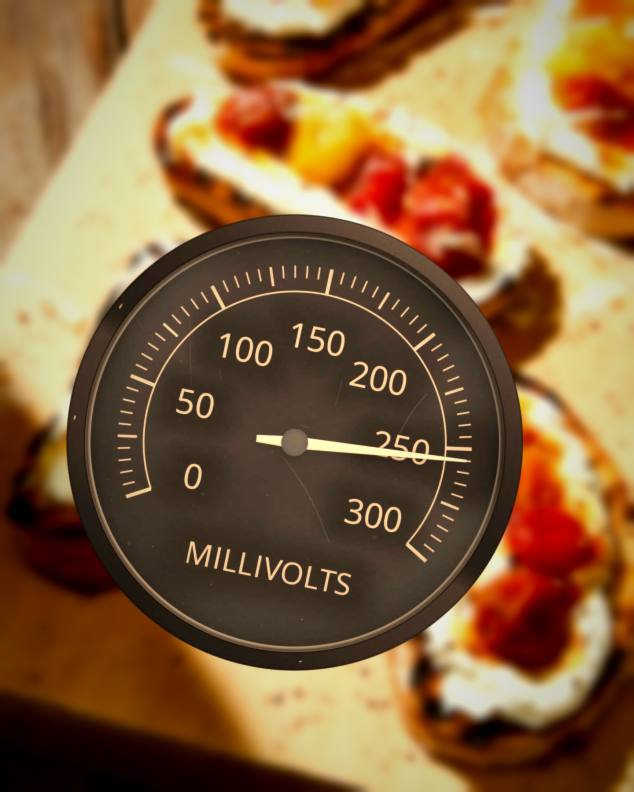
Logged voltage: {"value": 255, "unit": "mV"}
